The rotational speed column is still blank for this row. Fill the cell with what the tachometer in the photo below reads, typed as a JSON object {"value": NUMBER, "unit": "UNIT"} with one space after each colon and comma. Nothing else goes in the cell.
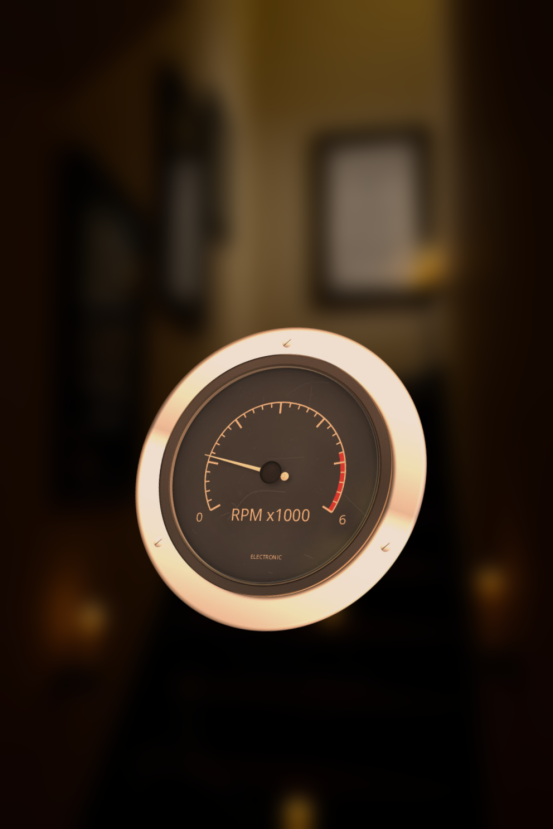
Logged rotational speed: {"value": 1100, "unit": "rpm"}
